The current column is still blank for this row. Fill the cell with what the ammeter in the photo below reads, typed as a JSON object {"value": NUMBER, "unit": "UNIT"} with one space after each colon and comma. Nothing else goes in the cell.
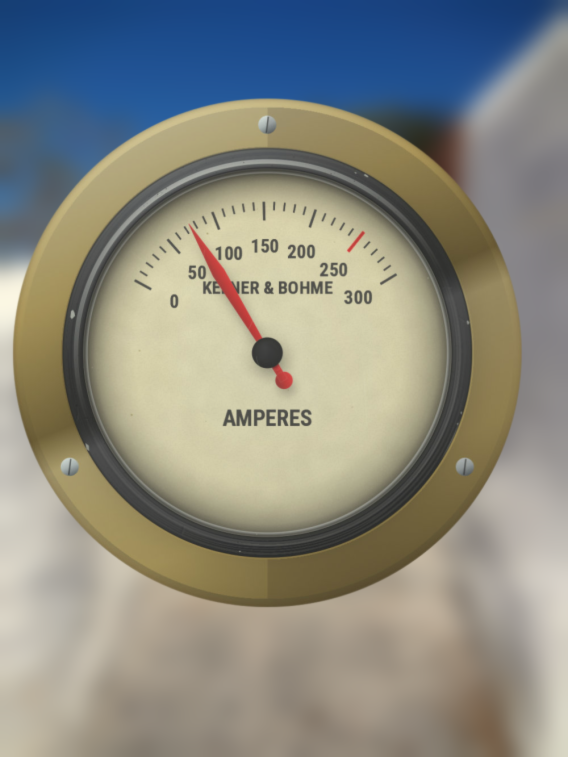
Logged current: {"value": 75, "unit": "A"}
